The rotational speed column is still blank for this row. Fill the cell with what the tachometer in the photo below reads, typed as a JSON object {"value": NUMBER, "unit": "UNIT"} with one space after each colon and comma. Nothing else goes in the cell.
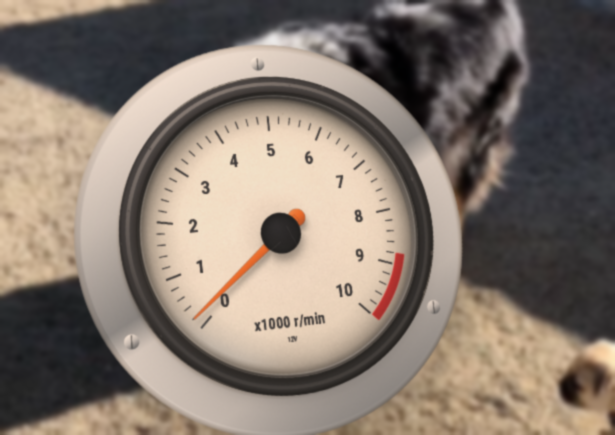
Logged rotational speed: {"value": 200, "unit": "rpm"}
